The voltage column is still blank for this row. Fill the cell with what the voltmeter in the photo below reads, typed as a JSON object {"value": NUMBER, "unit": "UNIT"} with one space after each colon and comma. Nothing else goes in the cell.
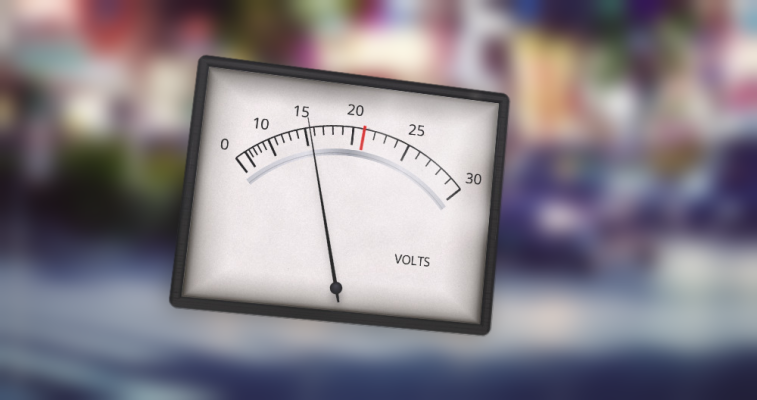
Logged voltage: {"value": 15.5, "unit": "V"}
